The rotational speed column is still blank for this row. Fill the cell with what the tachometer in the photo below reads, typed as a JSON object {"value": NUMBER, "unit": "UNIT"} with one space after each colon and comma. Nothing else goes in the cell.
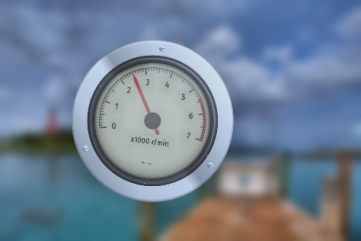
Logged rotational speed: {"value": 2500, "unit": "rpm"}
